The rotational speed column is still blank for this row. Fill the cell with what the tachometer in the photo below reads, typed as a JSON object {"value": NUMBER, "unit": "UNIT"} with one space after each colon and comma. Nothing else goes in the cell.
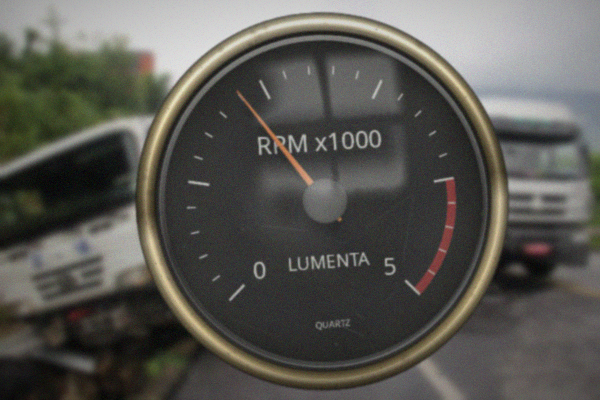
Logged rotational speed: {"value": 1800, "unit": "rpm"}
